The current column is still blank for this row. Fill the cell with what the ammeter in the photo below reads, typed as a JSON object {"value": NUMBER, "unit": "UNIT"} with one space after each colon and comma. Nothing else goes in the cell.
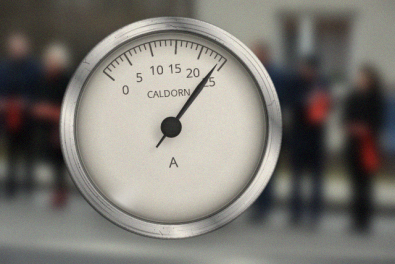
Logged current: {"value": 24, "unit": "A"}
